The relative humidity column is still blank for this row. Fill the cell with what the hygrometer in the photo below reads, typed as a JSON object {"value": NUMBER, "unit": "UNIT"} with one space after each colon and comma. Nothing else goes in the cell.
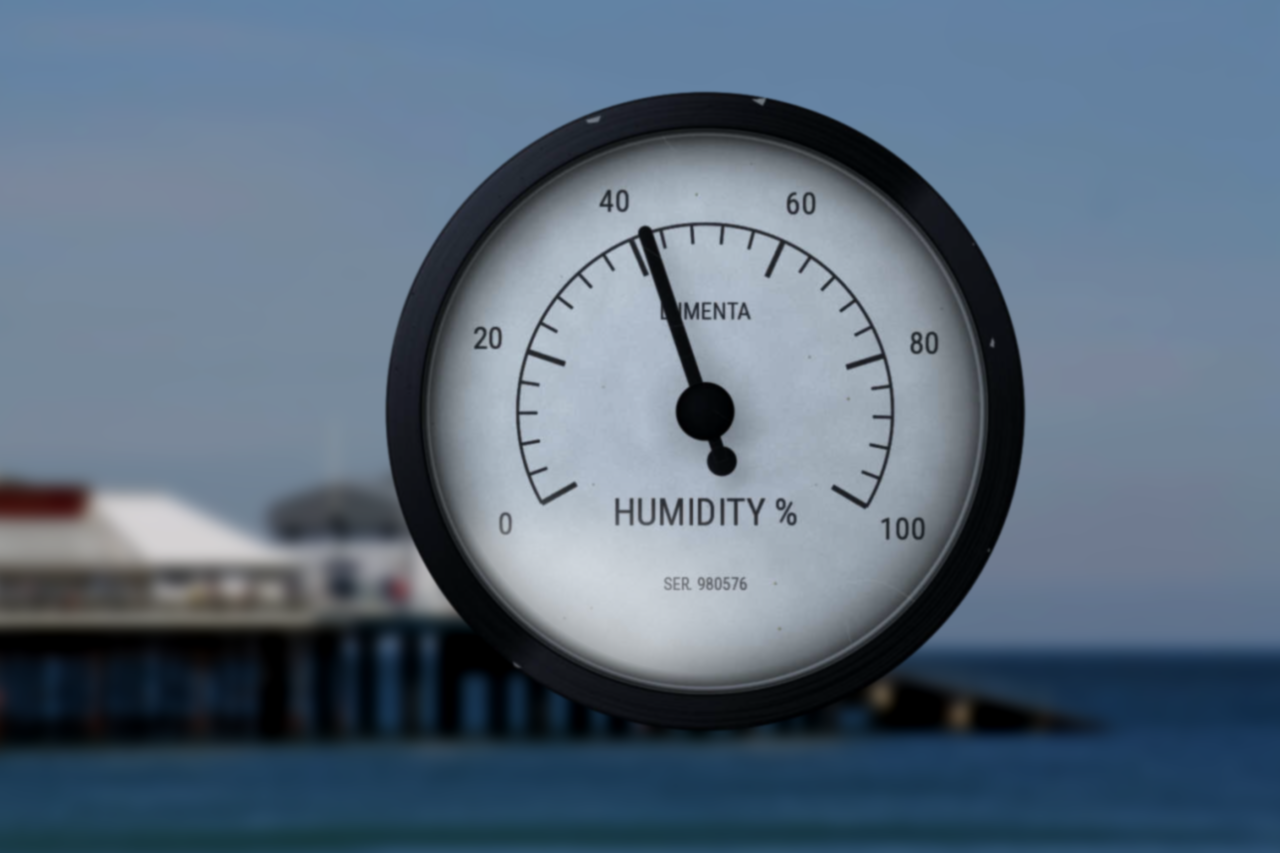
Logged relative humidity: {"value": 42, "unit": "%"}
